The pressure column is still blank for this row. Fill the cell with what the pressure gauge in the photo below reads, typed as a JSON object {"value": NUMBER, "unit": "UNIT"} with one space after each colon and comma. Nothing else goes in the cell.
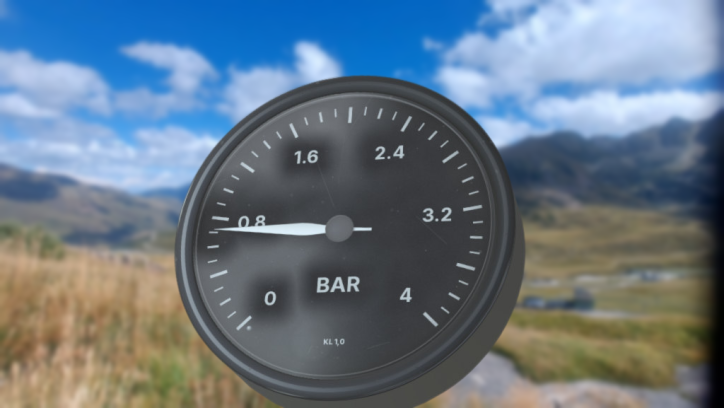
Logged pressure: {"value": 0.7, "unit": "bar"}
